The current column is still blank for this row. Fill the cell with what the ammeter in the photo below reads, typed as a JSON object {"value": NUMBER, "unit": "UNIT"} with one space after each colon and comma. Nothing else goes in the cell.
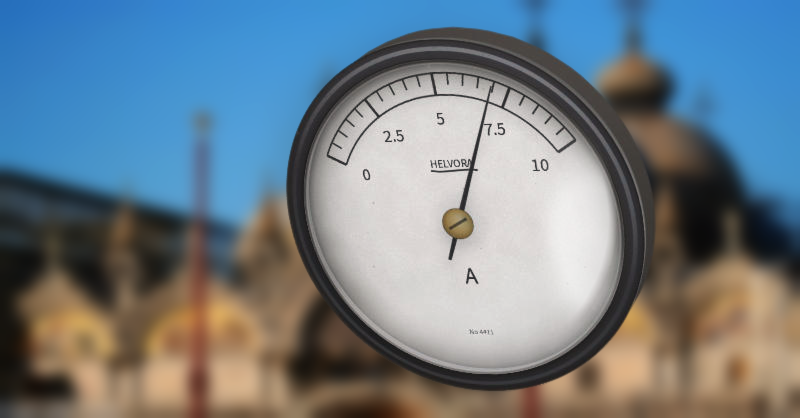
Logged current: {"value": 7, "unit": "A"}
